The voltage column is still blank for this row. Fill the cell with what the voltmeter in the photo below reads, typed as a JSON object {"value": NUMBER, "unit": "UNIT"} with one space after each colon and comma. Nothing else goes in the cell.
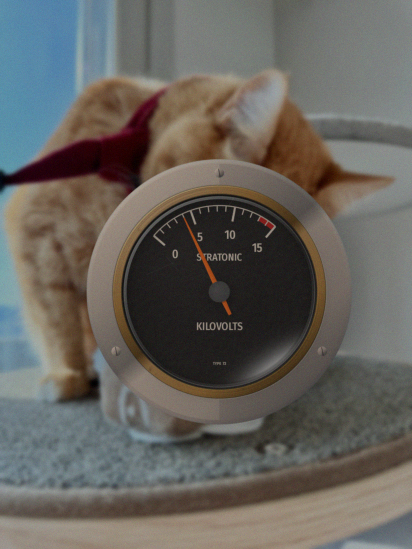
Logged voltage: {"value": 4, "unit": "kV"}
